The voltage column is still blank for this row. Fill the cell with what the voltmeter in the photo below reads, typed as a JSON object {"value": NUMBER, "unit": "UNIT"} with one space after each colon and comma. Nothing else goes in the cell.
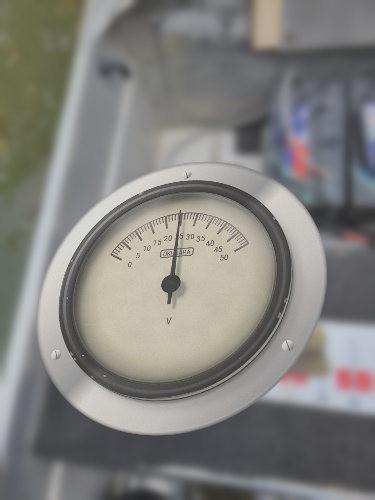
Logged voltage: {"value": 25, "unit": "V"}
